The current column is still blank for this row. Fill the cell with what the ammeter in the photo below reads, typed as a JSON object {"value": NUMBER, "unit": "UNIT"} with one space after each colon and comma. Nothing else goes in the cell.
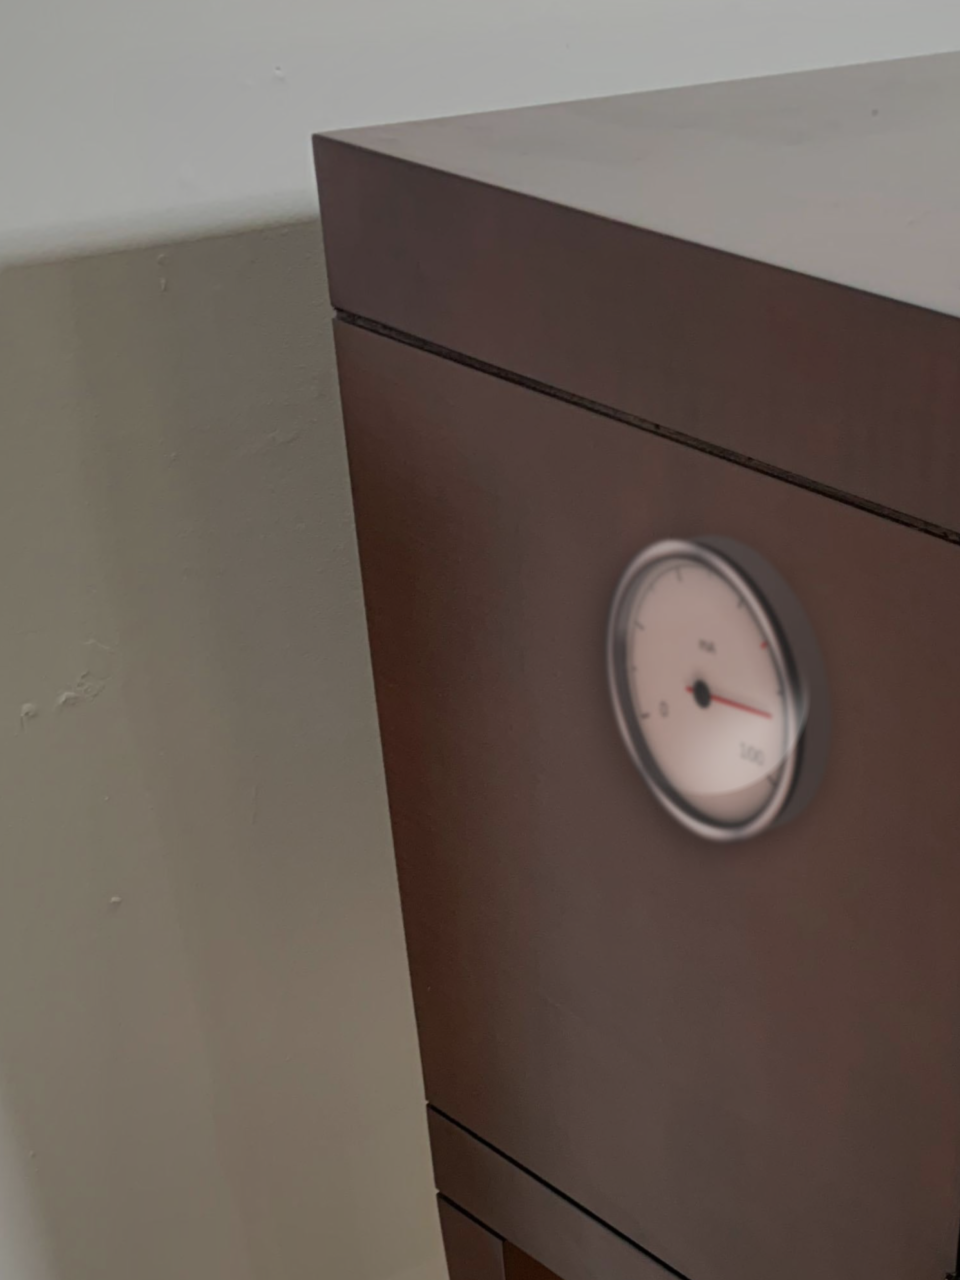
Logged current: {"value": 85, "unit": "mA"}
